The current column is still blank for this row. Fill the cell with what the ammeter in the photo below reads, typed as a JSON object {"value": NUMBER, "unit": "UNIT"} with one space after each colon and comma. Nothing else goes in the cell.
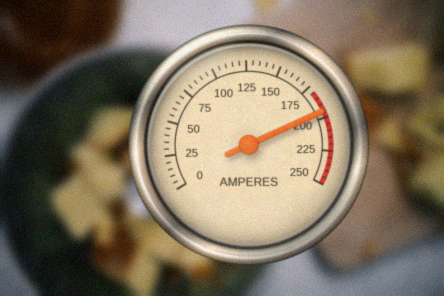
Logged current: {"value": 195, "unit": "A"}
